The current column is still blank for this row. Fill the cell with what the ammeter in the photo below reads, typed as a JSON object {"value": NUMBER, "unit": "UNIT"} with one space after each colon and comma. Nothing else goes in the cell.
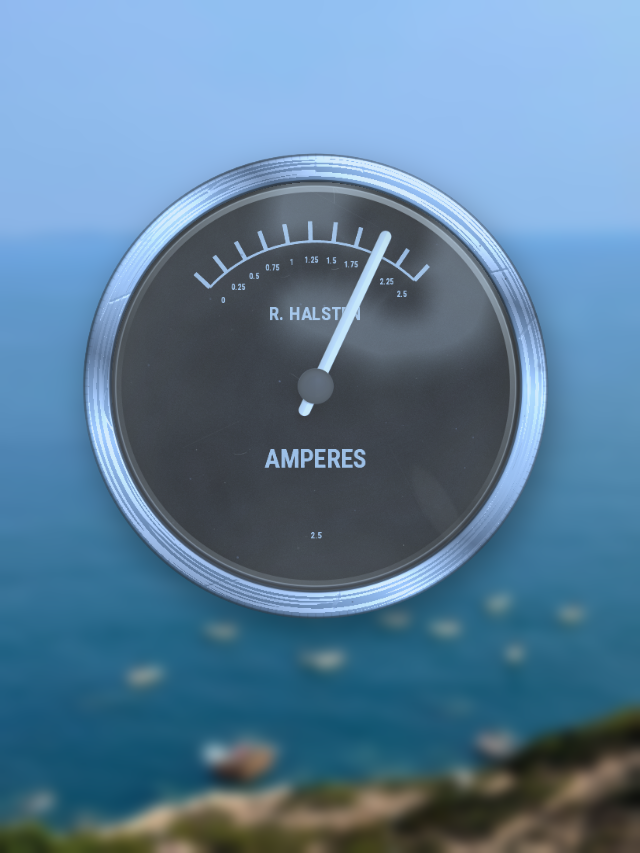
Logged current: {"value": 2, "unit": "A"}
